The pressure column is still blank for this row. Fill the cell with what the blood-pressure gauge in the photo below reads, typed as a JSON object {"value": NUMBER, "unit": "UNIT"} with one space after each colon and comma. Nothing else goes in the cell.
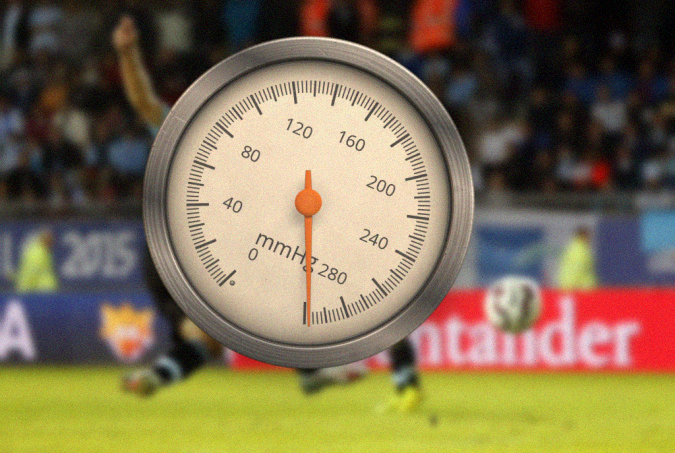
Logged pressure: {"value": 298, "unit": "mmHg"}
